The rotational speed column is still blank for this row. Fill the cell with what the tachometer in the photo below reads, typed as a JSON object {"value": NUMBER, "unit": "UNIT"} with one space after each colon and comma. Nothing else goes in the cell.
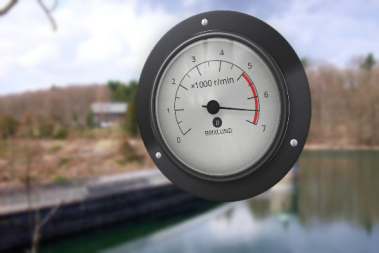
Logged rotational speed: {"value": 6500, "unit": "rpm"}
